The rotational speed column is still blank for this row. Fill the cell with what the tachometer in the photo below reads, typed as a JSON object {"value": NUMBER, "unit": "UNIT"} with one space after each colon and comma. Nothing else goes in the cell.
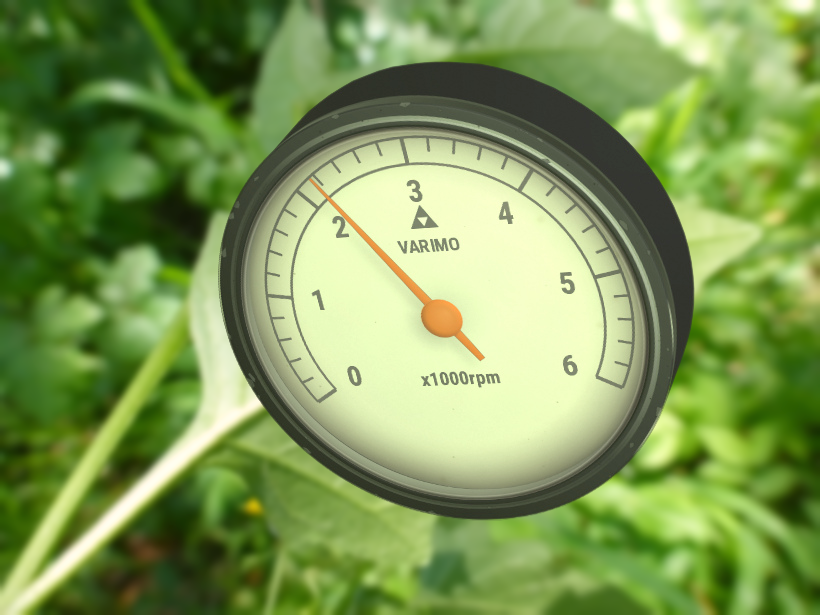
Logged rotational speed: {"value": 2200, "unit": "rpm"}
